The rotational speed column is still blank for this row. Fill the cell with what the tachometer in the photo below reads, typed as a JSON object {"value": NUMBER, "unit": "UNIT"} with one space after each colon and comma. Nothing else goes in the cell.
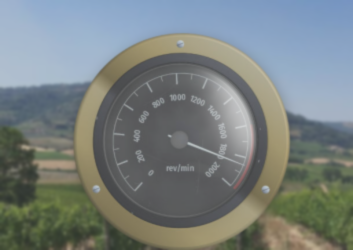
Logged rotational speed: {"value": 1850, "unit": "rpm"}
